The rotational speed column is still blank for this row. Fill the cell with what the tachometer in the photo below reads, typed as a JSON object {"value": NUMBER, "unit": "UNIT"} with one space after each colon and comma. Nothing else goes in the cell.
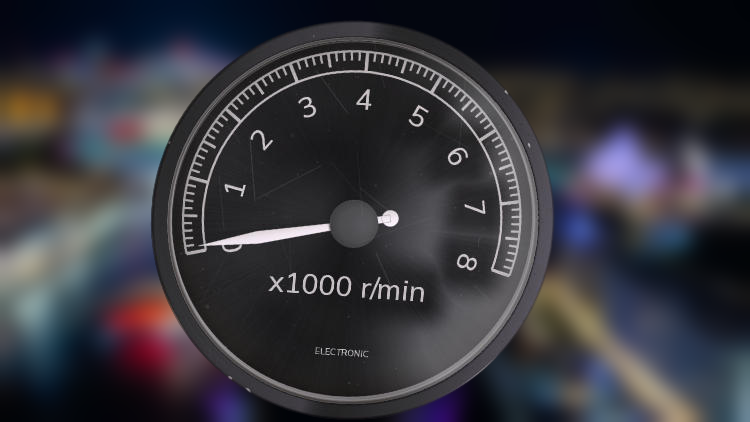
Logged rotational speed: {"value": 100, "unit": "rpm"}
